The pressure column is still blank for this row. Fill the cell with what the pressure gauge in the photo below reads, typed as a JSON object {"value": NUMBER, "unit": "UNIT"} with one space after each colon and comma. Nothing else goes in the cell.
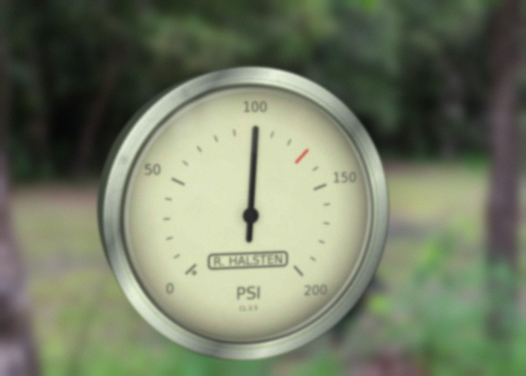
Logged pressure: {"value": 100, "unit": "psi"}
